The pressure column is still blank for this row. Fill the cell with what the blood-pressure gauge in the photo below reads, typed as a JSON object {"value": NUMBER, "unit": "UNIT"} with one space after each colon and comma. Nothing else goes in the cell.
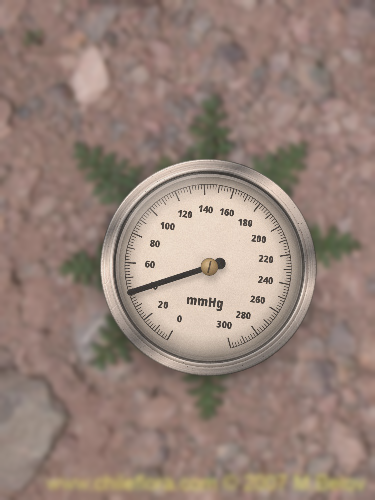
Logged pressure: {"value": 40, "unit": "mmHg"}
